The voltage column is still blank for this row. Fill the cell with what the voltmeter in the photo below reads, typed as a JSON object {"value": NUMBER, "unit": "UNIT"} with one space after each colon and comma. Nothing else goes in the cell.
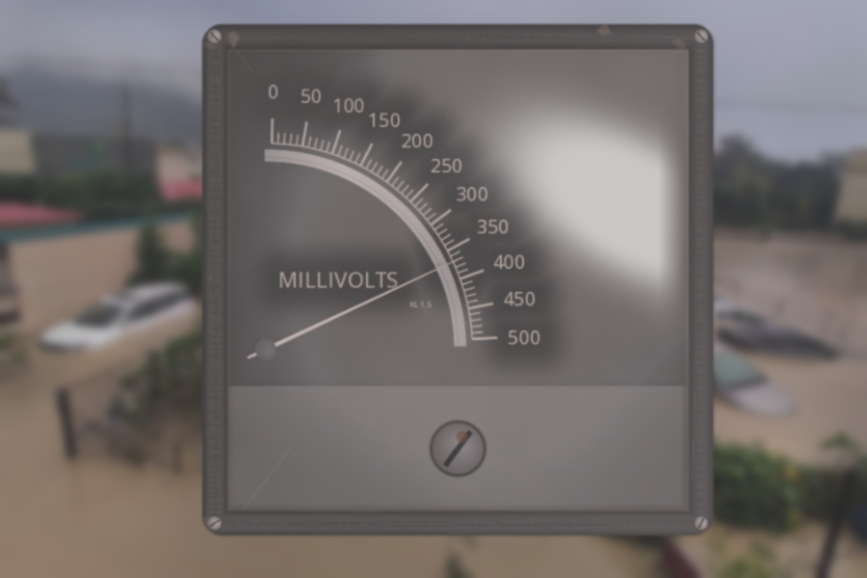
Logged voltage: {"value": 370, "unit": "mV"}
